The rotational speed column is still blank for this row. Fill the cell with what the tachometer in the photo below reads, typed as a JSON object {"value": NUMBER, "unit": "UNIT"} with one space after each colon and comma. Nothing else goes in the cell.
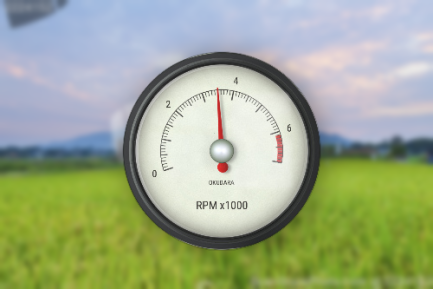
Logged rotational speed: {"value": 3500, "unit": "rpm"}
